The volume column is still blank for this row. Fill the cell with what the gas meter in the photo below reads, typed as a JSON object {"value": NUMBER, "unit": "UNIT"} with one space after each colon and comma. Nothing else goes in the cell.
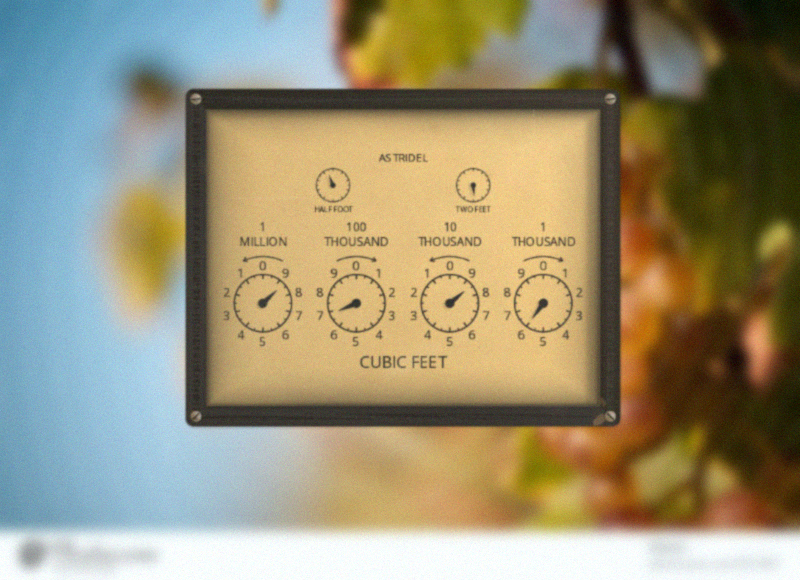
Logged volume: {"value": 868600, "unit": "ft³"}
